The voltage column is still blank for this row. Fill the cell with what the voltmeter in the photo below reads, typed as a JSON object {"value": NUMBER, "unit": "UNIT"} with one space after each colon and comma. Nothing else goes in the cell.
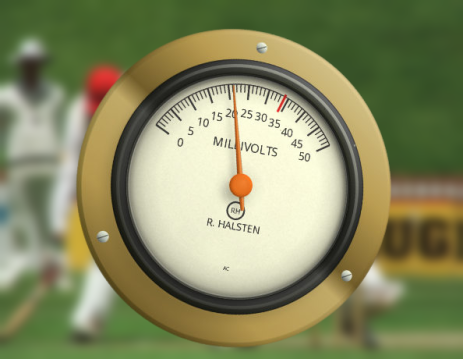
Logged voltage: {"value": 21, "unit": "mV"}
